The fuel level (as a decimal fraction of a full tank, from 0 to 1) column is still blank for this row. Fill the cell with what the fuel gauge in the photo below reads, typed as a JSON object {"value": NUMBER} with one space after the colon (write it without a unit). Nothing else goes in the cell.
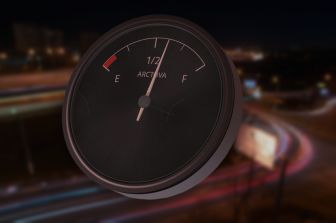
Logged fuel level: {"value": 0.625}
